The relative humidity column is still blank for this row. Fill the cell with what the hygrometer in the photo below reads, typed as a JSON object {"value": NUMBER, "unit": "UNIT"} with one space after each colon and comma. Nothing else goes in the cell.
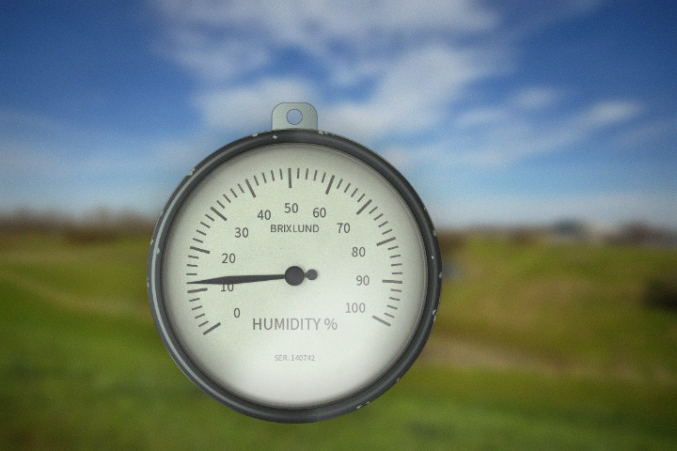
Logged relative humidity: {"value": 12, "unit": "%"}
